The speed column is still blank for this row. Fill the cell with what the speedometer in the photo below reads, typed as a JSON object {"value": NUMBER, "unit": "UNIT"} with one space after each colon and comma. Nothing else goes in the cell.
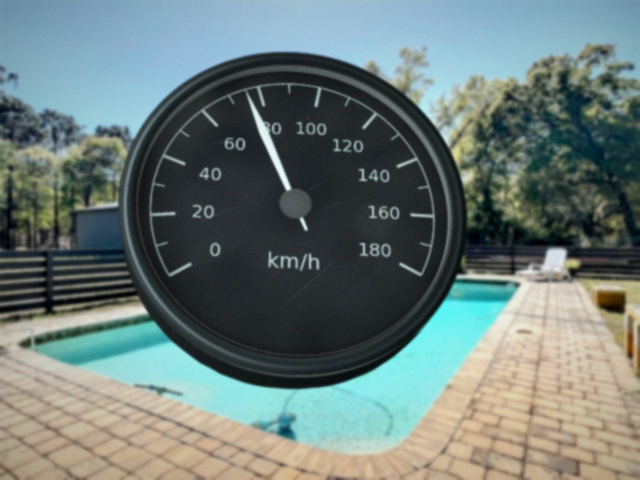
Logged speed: {"value": 75, "unit": "km/h"}
